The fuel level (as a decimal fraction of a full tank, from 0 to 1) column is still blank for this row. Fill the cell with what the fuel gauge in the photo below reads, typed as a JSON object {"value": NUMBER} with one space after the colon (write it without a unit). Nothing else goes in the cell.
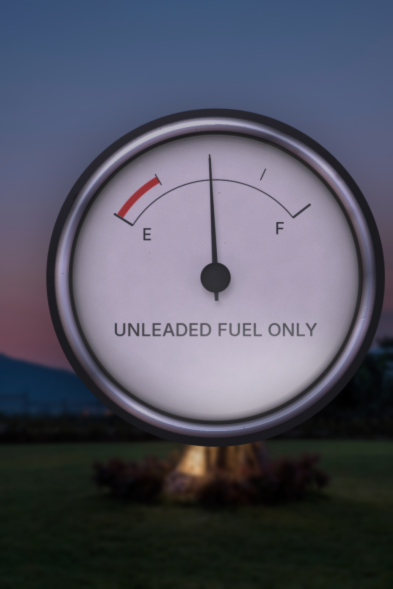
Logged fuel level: {"value": 0.5}
